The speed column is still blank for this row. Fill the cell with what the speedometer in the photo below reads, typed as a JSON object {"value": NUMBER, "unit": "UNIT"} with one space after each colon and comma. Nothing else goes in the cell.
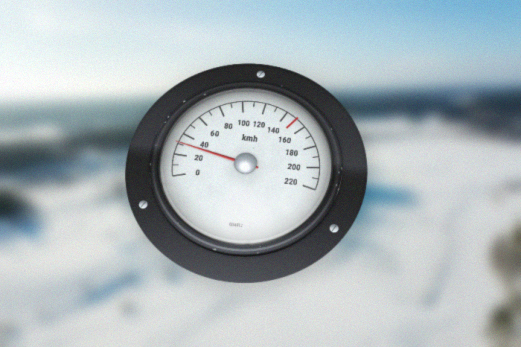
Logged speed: {"value": 30, "unit": "km/h"}
